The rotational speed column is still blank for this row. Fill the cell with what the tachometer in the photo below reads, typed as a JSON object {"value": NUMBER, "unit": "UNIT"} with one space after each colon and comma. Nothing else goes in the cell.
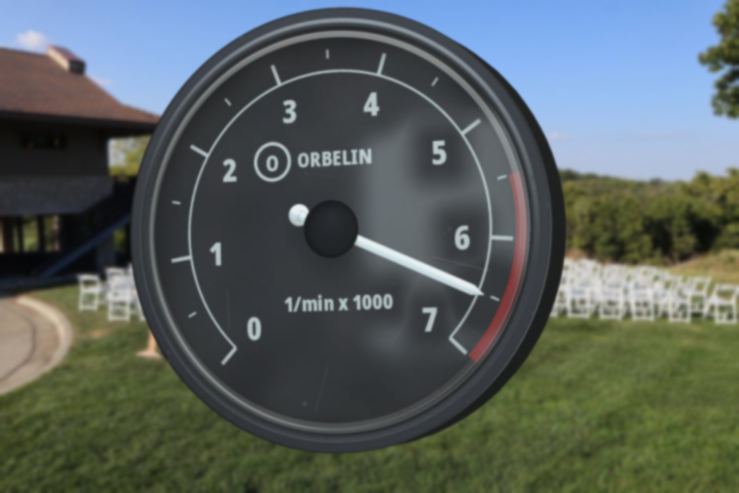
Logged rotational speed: {"value": 6500, "unit": "rpm"}
